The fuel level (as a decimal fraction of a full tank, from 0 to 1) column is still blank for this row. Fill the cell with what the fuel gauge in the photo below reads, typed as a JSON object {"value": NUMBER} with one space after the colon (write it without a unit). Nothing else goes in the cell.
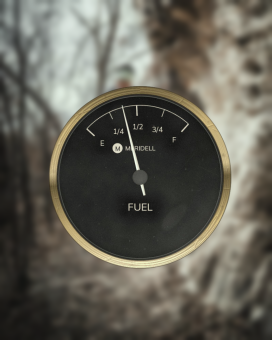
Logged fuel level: {"value": 0.375}
